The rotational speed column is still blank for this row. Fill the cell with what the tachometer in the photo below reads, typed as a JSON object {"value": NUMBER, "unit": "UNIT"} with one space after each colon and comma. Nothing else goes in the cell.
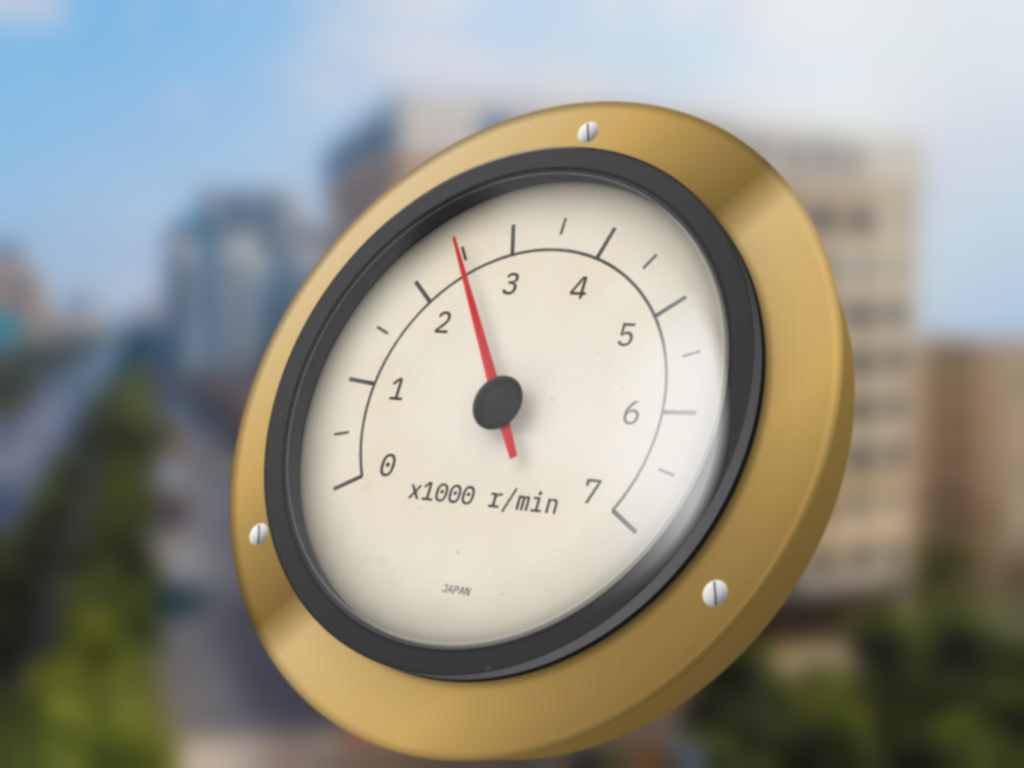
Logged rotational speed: {"value": 2500, "unit": "rpm"}
